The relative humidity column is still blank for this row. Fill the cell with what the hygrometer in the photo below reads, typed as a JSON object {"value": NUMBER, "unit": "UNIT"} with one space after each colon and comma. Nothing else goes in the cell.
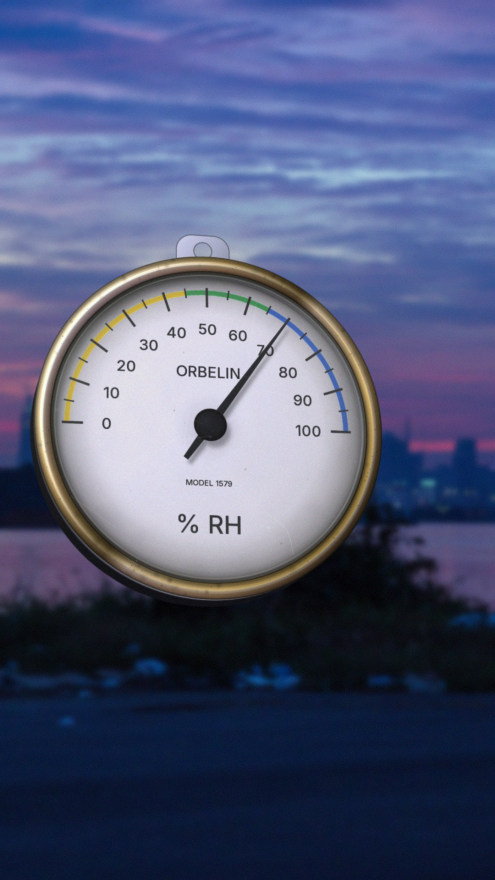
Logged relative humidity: {"value": 70, "unit": "%"}
